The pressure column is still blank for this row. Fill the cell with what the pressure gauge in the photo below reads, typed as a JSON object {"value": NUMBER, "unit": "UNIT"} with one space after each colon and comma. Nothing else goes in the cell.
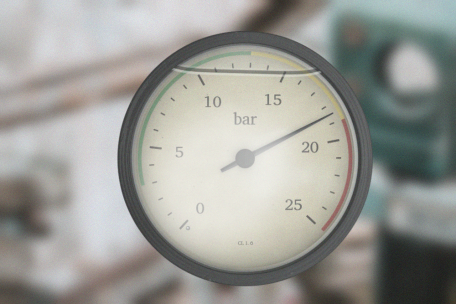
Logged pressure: {"value": 18.5, "unit": "bar"}
